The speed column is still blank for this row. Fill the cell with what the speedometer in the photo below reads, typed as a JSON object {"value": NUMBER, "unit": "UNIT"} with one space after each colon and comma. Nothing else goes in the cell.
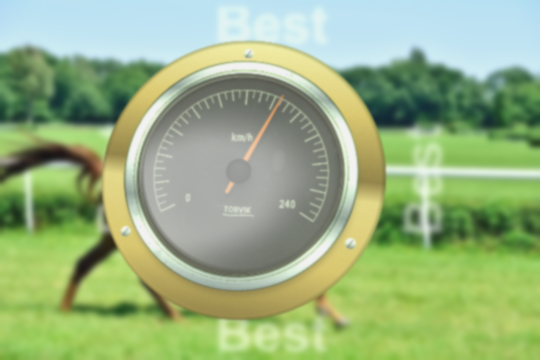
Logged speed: {"value": 145, "unit": "km/h"}
